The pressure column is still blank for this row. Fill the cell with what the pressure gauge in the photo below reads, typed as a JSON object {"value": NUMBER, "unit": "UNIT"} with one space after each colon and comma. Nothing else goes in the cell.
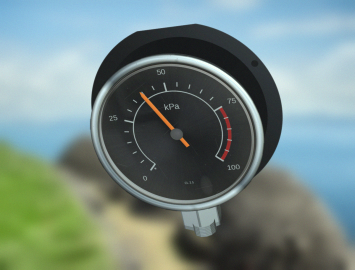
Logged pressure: {"value": 40, "unit": "kPa"}
